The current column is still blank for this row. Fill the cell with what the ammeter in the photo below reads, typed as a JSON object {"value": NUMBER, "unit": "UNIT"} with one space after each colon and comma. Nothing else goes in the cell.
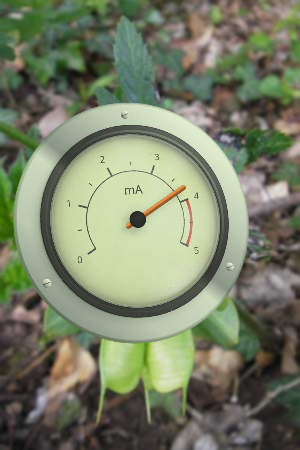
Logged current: {"value": 3.75, "unit": "mA"}
